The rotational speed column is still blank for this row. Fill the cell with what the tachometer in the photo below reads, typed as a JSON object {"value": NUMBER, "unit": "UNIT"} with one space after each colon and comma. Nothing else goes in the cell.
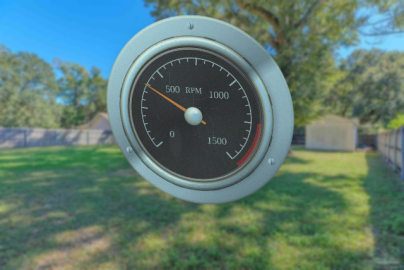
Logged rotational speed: {"value": 400, "unit": "rpm"}
